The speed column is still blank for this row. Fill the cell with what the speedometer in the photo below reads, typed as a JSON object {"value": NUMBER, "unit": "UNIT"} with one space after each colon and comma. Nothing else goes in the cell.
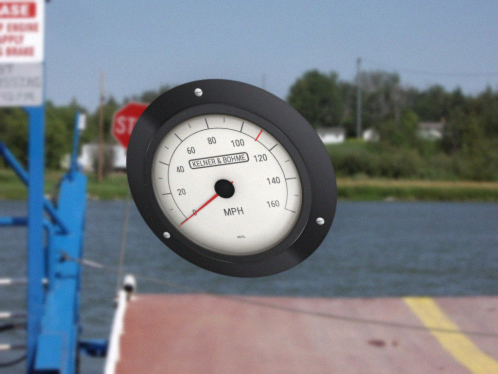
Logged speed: {"value": 0, "unit": "mph"}
